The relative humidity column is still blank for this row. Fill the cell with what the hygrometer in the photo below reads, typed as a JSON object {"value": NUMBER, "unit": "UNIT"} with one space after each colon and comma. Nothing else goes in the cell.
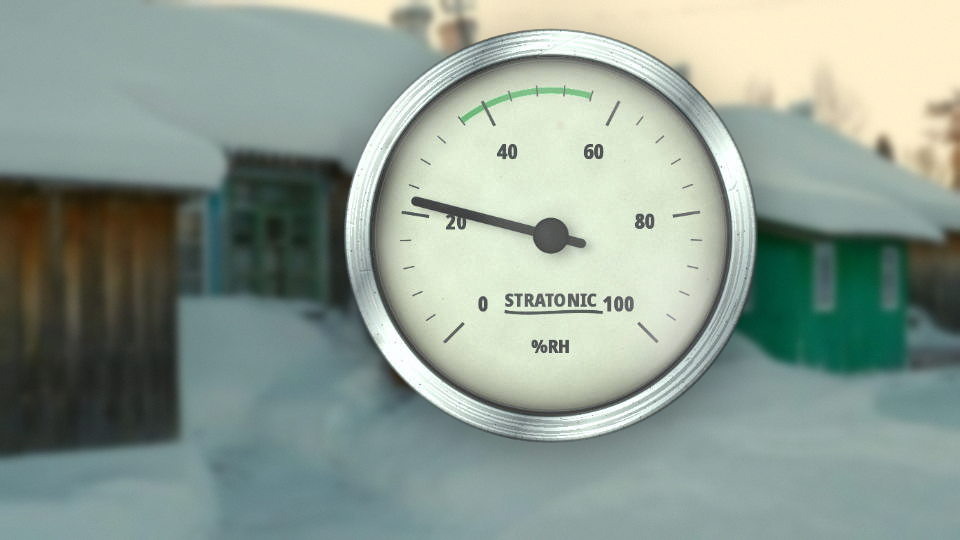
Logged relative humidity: {"value": 22, "unit": "%"}
